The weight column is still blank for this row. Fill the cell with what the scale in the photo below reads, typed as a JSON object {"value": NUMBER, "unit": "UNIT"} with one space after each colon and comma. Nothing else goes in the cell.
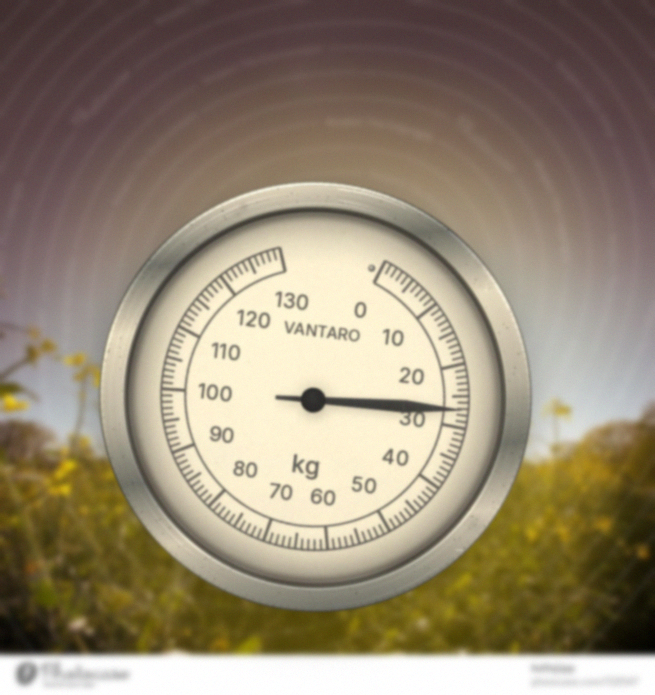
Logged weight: {"value": 27, "unit": "kg"}
